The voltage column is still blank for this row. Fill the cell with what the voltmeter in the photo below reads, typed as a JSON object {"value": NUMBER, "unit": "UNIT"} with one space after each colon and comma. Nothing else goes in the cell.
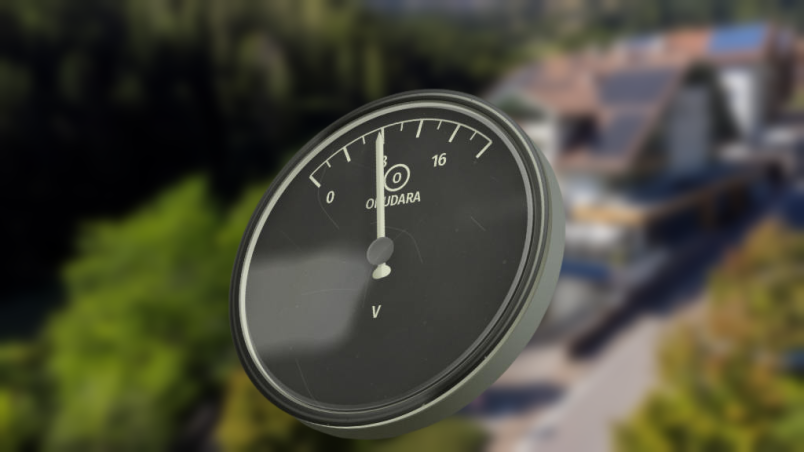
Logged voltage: {"value": 8, "unit": "V"}
